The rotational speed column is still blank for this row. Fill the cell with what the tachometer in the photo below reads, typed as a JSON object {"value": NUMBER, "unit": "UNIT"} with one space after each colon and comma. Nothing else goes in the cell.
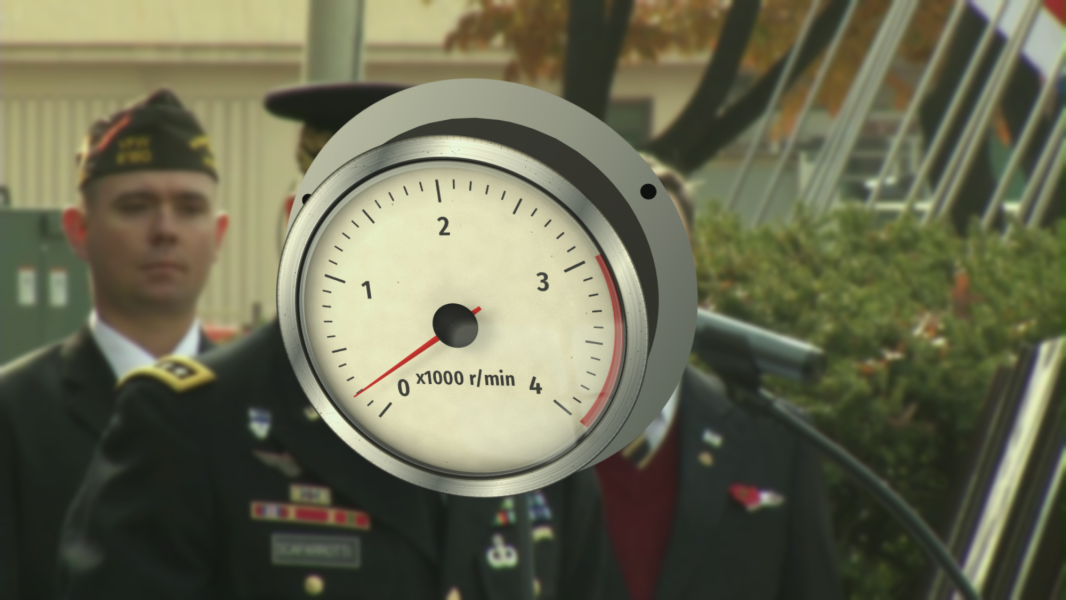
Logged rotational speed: {"value": 200, "unit": "rpm"}
